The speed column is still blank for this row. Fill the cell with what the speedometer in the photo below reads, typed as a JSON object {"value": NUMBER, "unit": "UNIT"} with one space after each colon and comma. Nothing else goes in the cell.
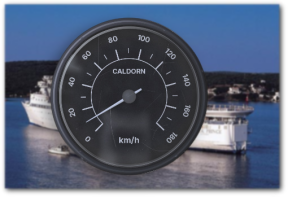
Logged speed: {"value": 10, "unit": "km/h"}
